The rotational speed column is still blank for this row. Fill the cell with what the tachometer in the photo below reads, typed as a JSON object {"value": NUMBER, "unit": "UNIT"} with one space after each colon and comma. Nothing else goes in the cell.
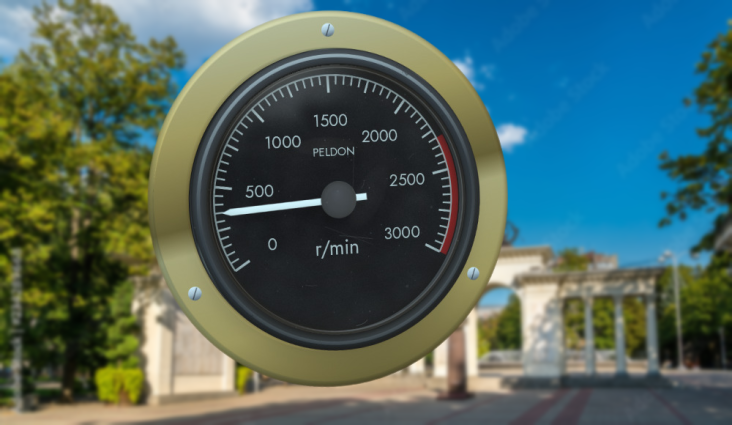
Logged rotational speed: {"value": 350, "unit": "rpm"}
